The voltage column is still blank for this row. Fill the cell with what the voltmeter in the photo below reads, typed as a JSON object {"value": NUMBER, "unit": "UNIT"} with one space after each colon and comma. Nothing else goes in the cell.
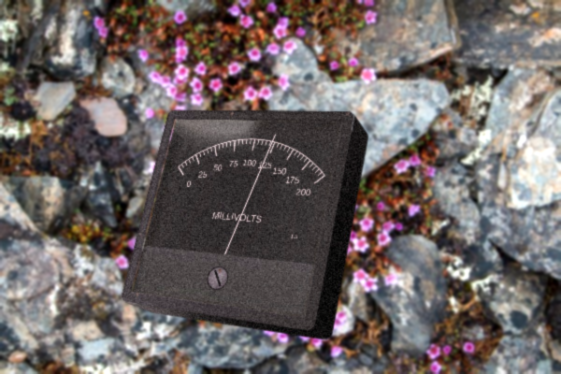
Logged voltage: {"value": 125, "unit": "mV"}
